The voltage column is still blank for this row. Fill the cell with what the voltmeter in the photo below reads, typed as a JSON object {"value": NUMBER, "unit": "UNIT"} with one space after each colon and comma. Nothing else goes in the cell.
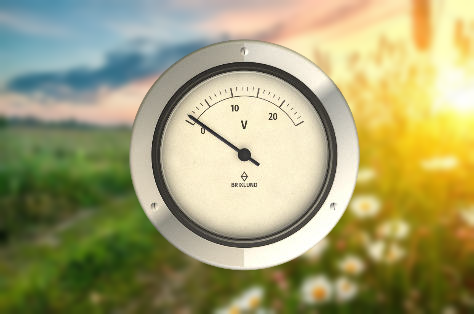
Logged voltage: {"value": 1, "unit": "V"}
